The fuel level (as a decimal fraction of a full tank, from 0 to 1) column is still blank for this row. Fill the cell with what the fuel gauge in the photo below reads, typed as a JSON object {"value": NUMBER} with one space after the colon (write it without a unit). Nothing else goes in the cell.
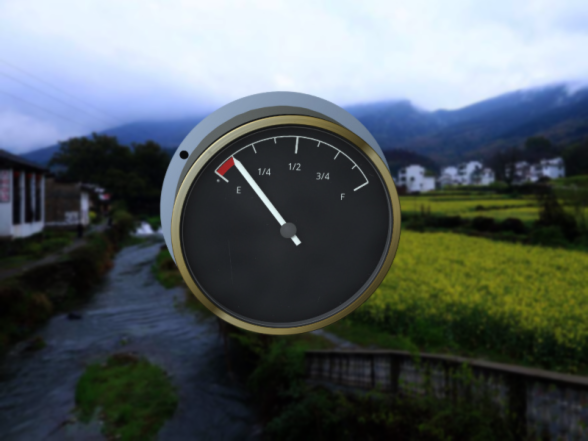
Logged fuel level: {"value": 0.125}
